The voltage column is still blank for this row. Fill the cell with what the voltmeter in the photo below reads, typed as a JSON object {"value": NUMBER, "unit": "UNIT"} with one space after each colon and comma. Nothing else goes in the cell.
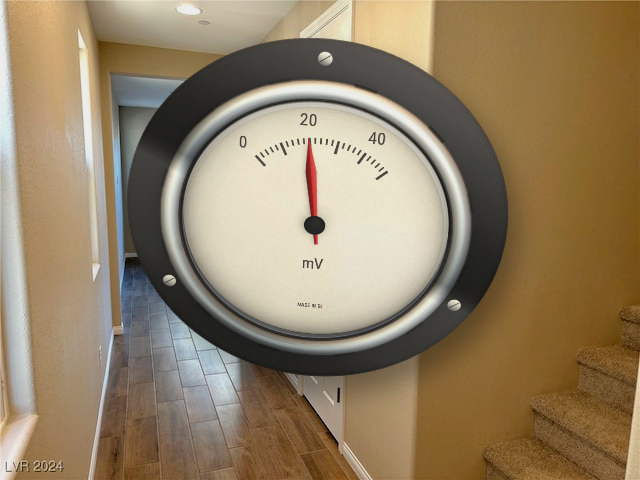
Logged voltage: {"value": 20, "unit": "mV"}
